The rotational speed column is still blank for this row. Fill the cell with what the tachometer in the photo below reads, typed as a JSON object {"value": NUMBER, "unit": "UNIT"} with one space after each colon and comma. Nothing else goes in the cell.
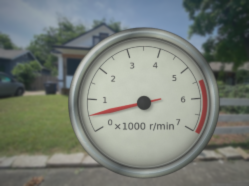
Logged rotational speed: {"value": 500, "unit": "rpm"}
